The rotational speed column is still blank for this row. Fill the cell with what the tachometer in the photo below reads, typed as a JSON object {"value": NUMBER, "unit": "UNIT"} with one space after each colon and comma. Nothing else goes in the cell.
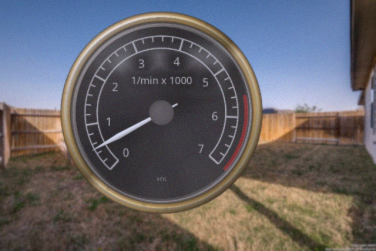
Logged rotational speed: {"value": 500, "unit": "rpm"}
